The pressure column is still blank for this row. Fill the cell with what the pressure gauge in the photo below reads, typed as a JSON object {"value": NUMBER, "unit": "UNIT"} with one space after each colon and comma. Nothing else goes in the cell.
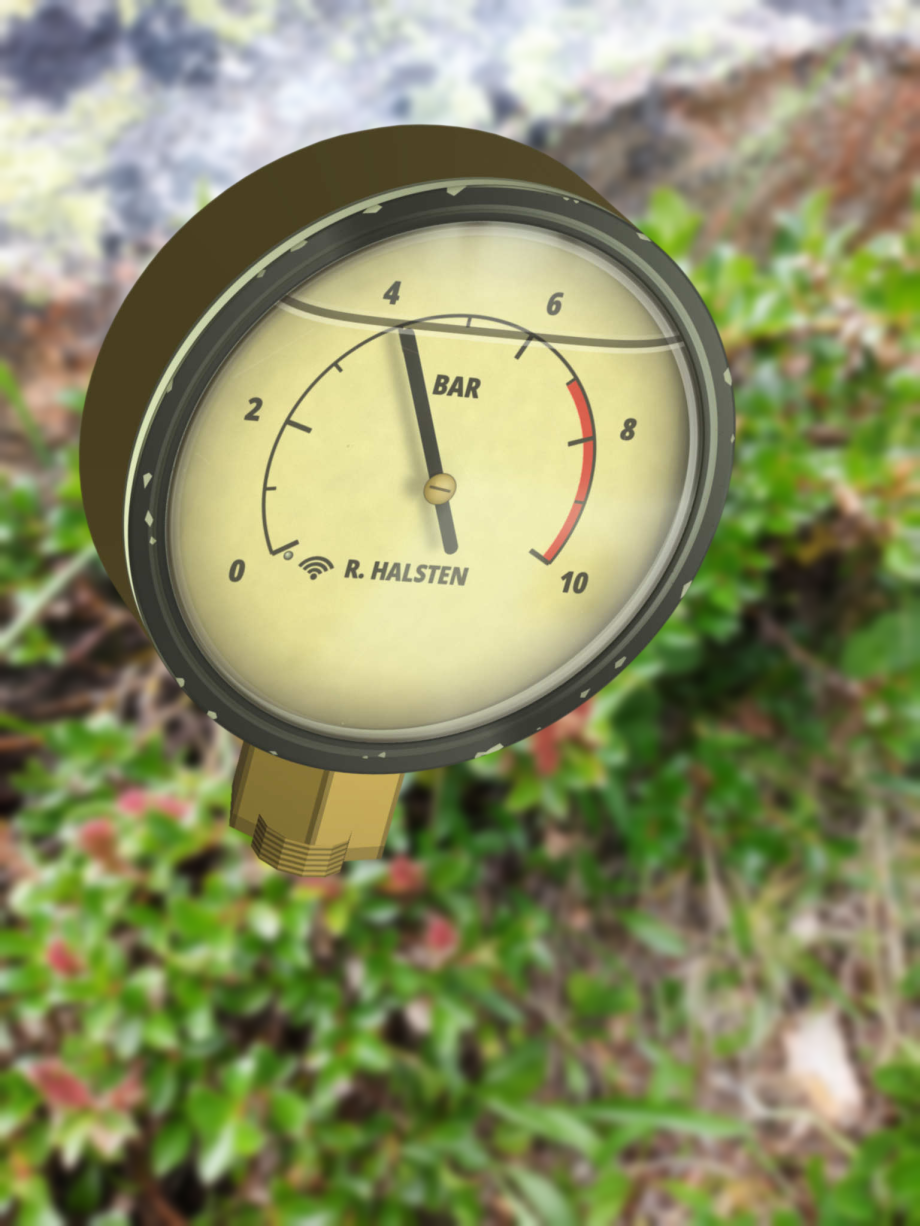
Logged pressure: {"value": 4, "unit": "bar"}
